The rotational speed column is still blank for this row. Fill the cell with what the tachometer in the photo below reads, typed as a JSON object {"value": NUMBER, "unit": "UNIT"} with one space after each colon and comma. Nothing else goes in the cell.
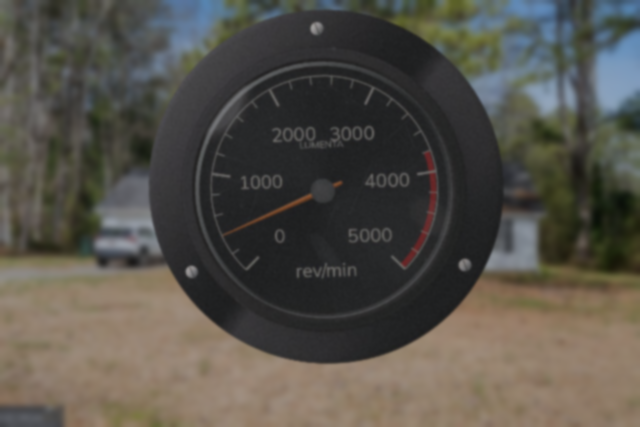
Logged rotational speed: {"value": 400, "unit": "rpm"}
